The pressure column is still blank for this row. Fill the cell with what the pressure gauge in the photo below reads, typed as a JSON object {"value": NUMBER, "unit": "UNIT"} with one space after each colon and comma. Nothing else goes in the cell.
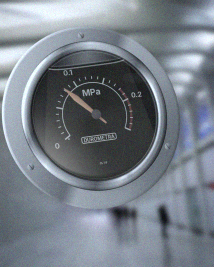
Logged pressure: {"value": 0.08, "unit": "MPa"}
